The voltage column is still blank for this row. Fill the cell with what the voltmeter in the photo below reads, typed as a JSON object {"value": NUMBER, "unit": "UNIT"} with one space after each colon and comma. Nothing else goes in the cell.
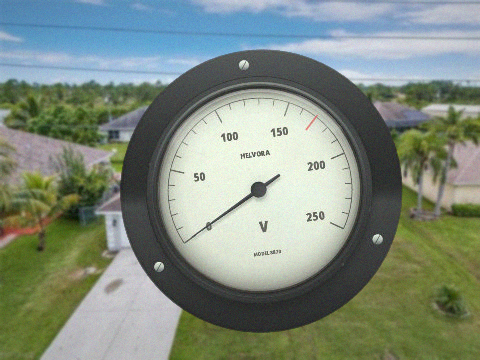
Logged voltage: {"value": 0, "unit": "V"}
